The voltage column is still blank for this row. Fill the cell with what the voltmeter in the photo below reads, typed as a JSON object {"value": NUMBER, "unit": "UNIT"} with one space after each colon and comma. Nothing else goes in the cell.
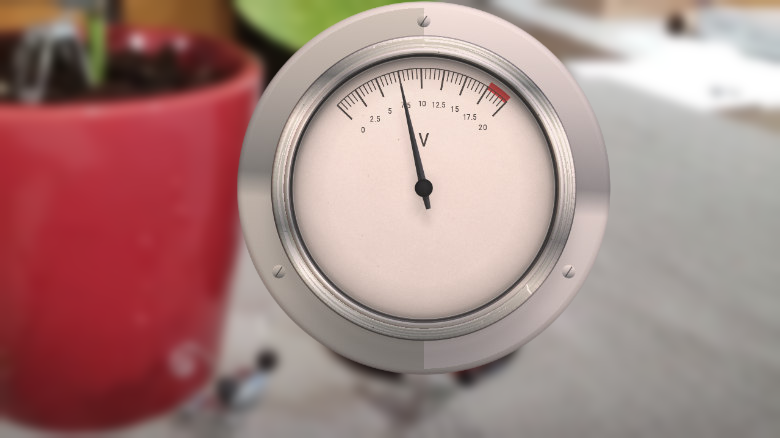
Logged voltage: {"value": 7.5, "unit": "V"}
